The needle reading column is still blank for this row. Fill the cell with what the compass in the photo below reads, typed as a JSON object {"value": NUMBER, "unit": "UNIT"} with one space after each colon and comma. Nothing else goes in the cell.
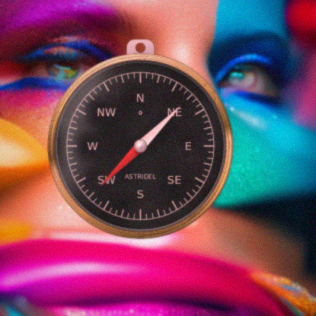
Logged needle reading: {"value": 225, "unit": "°"}
